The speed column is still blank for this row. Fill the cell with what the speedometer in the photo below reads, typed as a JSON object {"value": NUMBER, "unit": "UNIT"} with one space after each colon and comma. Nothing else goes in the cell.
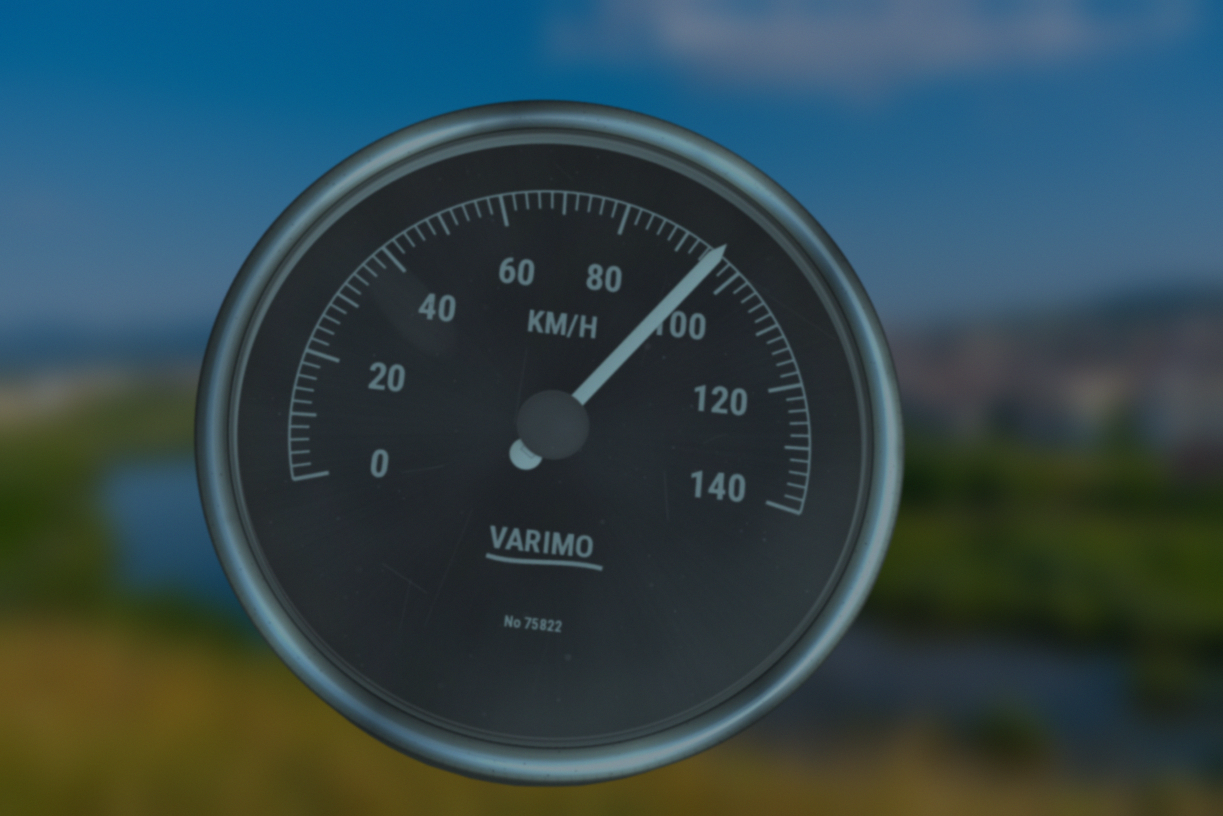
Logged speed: {"value": 96, "unit": "km/h"}
